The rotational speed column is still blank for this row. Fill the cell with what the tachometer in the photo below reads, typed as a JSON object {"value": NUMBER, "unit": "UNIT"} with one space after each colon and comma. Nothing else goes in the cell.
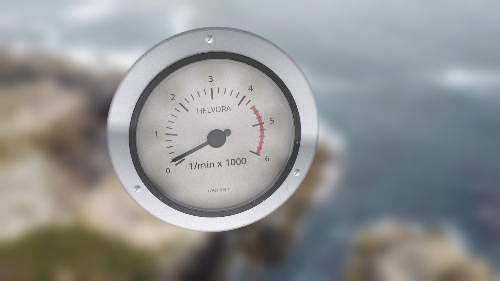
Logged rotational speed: {"value": 200, "unit": "rpm"}
